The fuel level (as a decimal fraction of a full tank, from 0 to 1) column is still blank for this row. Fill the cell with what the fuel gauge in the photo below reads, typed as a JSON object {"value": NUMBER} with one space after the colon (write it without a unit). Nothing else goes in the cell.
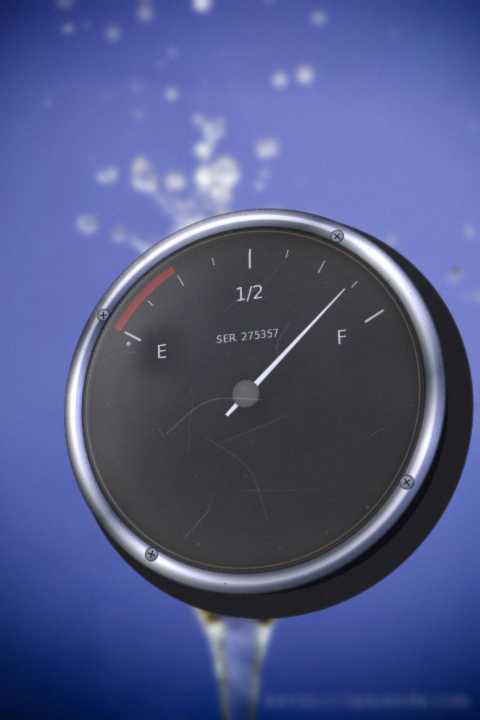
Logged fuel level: {"value": 0.875}
